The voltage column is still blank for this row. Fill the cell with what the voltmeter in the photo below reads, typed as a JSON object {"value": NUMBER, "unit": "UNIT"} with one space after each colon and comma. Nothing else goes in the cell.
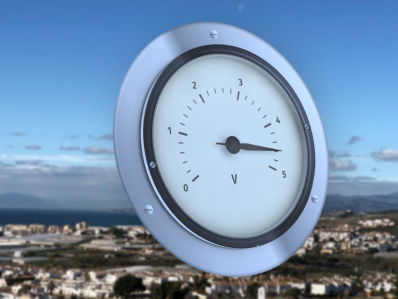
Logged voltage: {"value": 4.6, "unit": "V"}
